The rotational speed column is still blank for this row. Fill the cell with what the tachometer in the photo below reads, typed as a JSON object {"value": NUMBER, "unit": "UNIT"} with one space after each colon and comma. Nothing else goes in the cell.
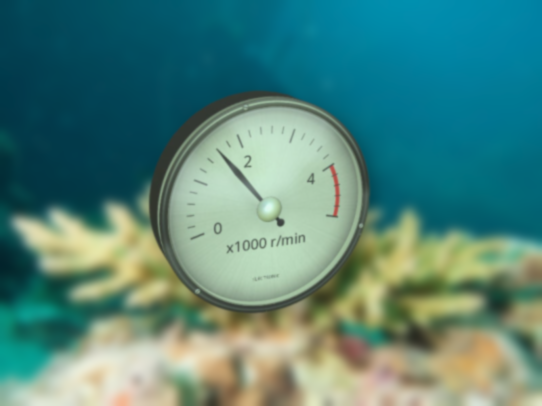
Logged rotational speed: {"value": 1600, "unit": "rpm"}
